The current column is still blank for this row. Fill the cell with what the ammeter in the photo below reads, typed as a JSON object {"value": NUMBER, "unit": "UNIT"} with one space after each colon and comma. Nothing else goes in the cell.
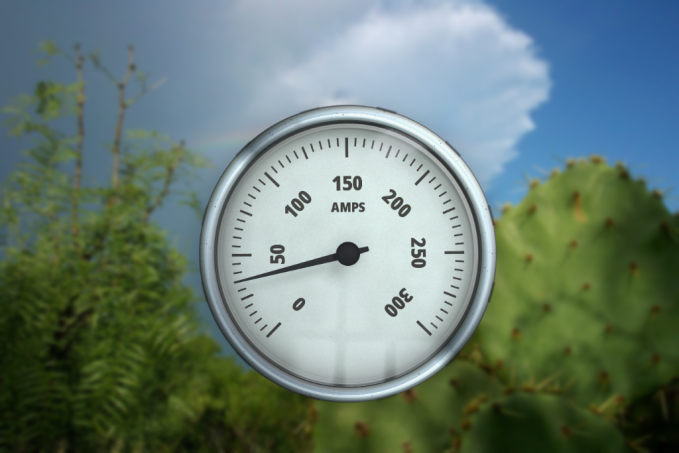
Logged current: {"value": 35, "unit": "A"}
